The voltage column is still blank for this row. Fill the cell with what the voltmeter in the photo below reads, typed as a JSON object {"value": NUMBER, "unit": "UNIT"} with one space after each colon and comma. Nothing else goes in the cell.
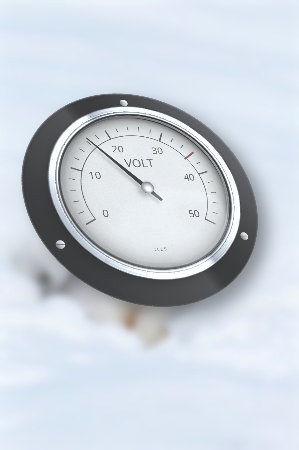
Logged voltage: {"value": 16, "unit": "V"}
